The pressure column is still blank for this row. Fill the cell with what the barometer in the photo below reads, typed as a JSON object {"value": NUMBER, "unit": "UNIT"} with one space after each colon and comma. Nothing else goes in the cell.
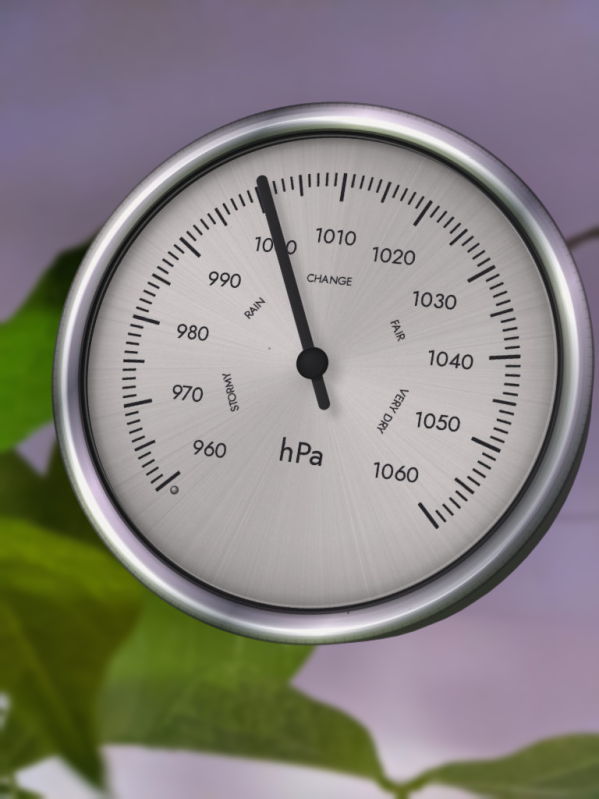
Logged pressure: {"value": 1001, "unit": "hPa"}
